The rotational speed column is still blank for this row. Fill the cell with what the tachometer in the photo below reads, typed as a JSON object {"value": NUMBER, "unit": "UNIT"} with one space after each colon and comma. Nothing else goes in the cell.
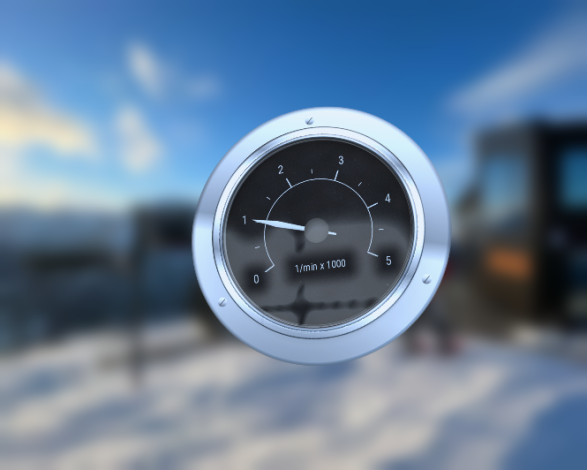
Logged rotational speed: {"value": 1000, "unit": "rpm"}
